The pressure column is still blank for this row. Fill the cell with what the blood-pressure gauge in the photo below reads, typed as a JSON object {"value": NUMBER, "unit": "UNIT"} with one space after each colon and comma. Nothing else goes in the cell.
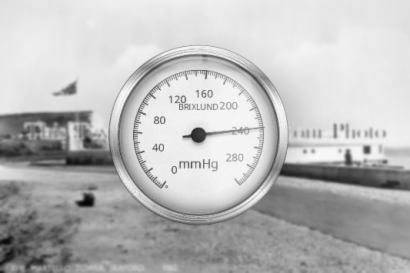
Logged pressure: {"value": 240, "unit": "mmHg"}
